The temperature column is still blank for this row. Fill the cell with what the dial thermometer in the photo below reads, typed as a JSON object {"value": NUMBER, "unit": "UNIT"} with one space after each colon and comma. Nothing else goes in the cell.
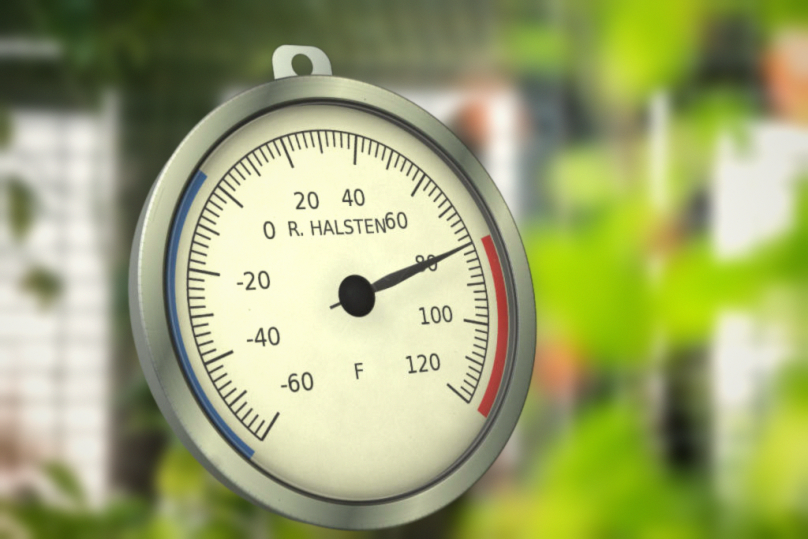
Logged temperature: {"value": 80, "unit": "°F"}
